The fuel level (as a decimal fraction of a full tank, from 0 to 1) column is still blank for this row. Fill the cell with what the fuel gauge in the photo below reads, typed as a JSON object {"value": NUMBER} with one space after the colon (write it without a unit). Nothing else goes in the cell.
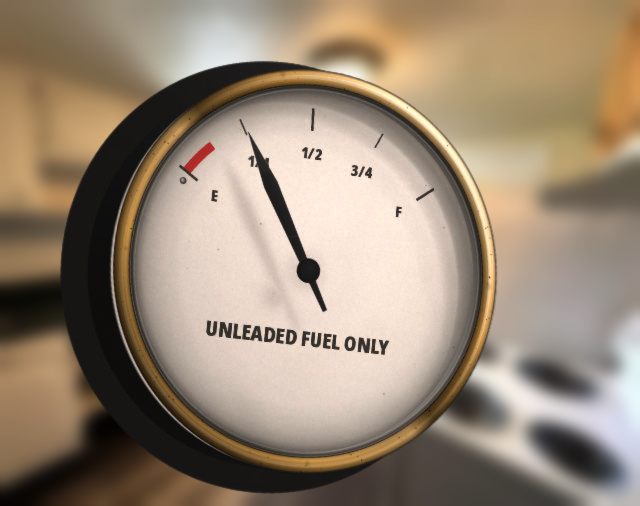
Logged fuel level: {"value": 0.25}
